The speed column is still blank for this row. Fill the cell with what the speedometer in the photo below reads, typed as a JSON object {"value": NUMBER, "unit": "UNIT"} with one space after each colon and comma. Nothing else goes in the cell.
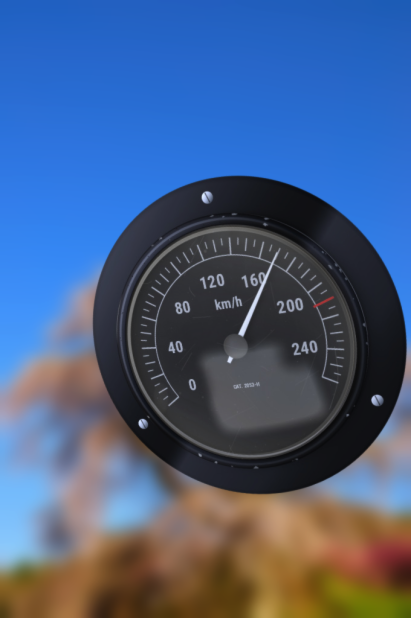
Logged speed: {"value": 170, "unit": "km/h"}
